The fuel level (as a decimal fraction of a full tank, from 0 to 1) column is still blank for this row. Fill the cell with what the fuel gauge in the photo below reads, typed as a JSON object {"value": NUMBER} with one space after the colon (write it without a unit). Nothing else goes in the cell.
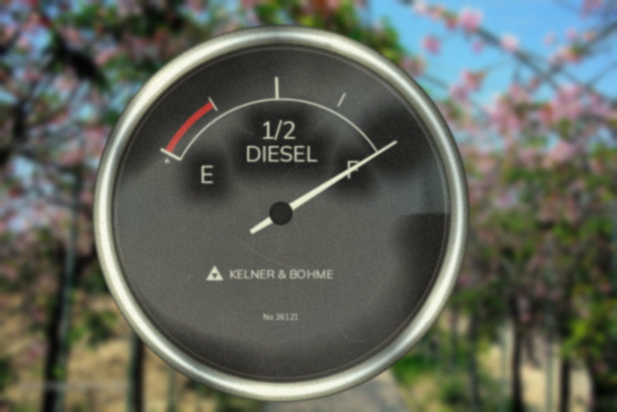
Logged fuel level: {"value": 1}
